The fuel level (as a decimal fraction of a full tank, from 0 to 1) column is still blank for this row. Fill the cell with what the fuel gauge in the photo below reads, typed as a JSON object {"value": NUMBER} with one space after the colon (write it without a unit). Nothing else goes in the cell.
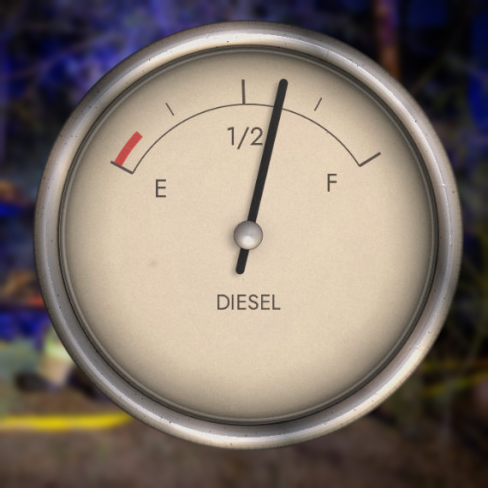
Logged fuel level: {"value": 0.625}
